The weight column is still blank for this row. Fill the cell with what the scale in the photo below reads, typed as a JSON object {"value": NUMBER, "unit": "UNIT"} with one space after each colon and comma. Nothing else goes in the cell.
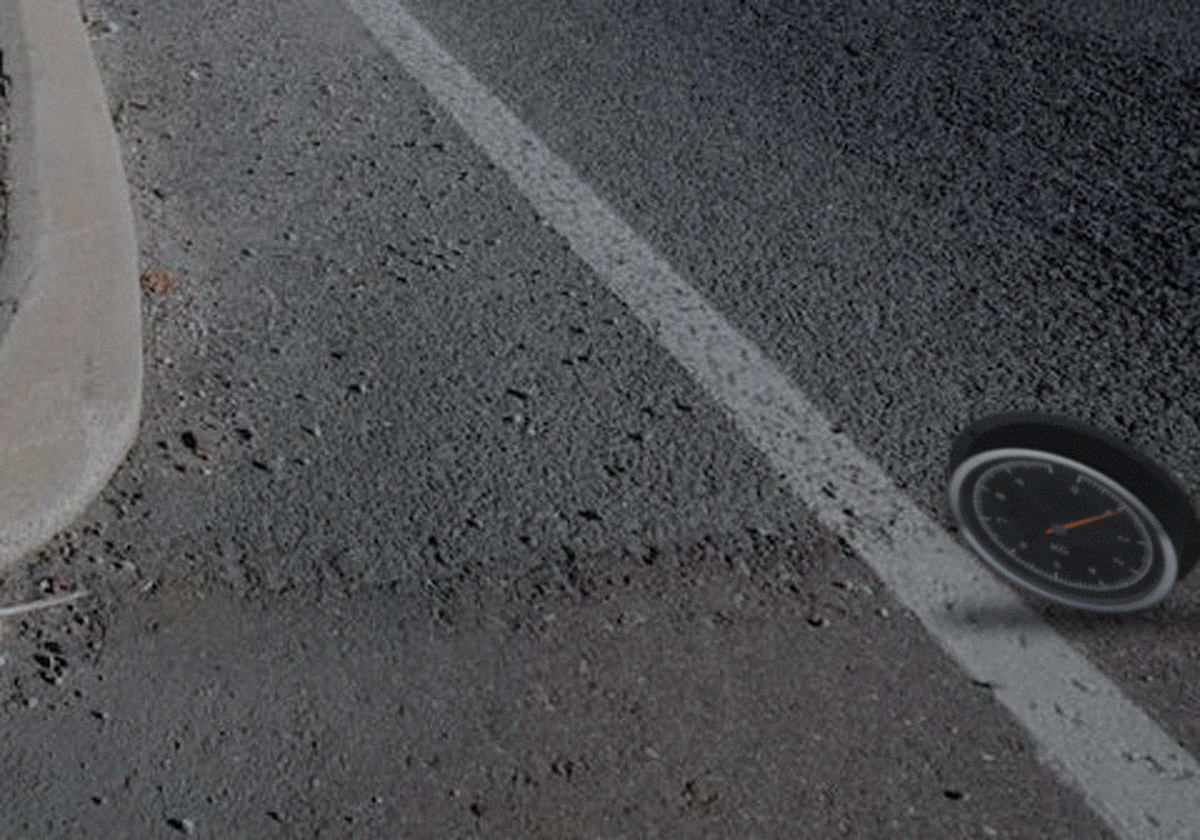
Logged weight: {"value": 1, "unit": "kg"}
